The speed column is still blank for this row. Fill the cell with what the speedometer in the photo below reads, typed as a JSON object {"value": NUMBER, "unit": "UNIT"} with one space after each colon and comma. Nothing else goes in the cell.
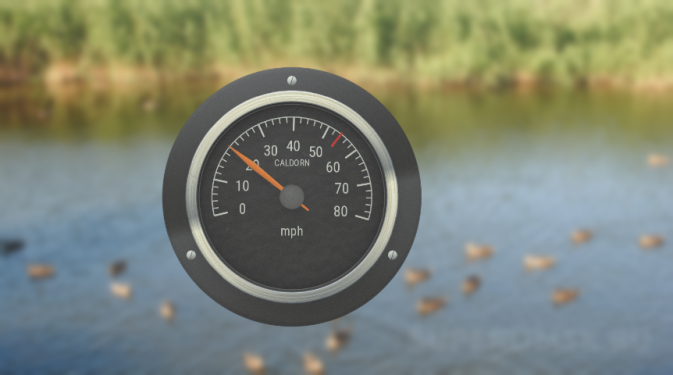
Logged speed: {"value": 20, "unit": "mph"}
